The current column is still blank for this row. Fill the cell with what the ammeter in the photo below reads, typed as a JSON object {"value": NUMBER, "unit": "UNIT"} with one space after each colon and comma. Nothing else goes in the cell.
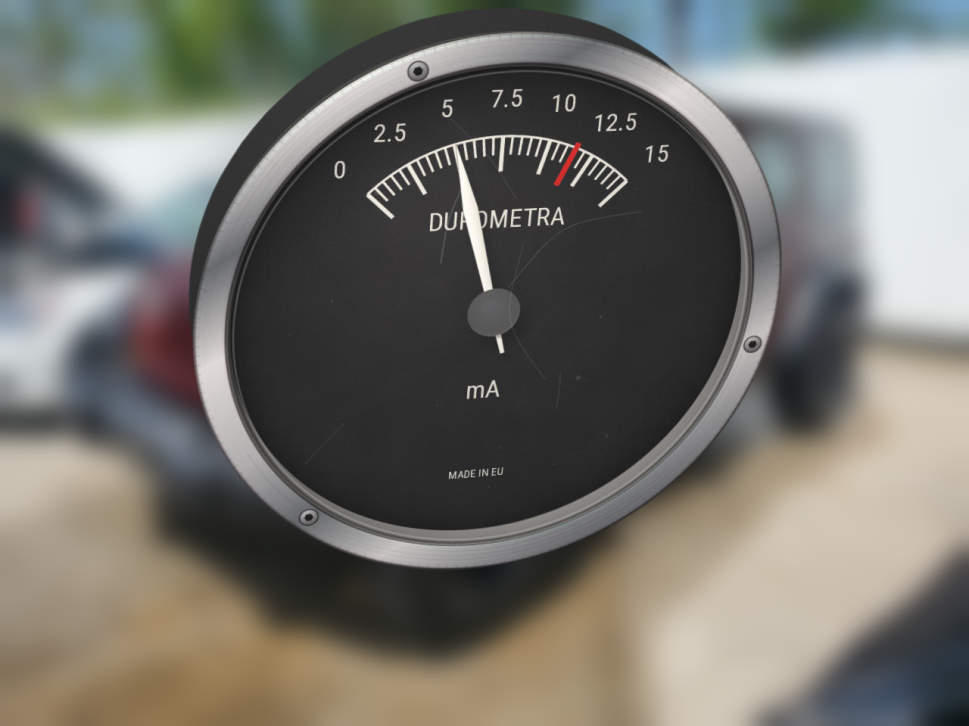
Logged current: {"value": 5, "unit": "mA"}
